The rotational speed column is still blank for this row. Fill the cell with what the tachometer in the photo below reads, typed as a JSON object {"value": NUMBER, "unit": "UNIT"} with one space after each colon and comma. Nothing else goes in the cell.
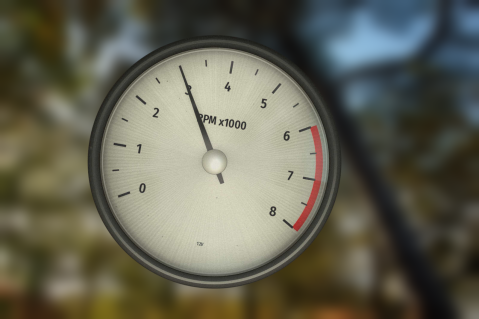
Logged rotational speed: {"value": 3000, "unit": "rpm"}
